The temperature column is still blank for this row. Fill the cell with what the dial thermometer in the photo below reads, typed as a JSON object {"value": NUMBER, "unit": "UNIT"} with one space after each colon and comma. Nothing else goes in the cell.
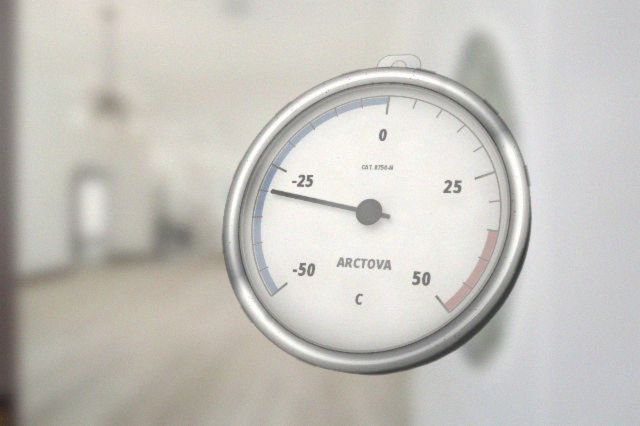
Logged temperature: {"value": -30, "unit": "°C"}
